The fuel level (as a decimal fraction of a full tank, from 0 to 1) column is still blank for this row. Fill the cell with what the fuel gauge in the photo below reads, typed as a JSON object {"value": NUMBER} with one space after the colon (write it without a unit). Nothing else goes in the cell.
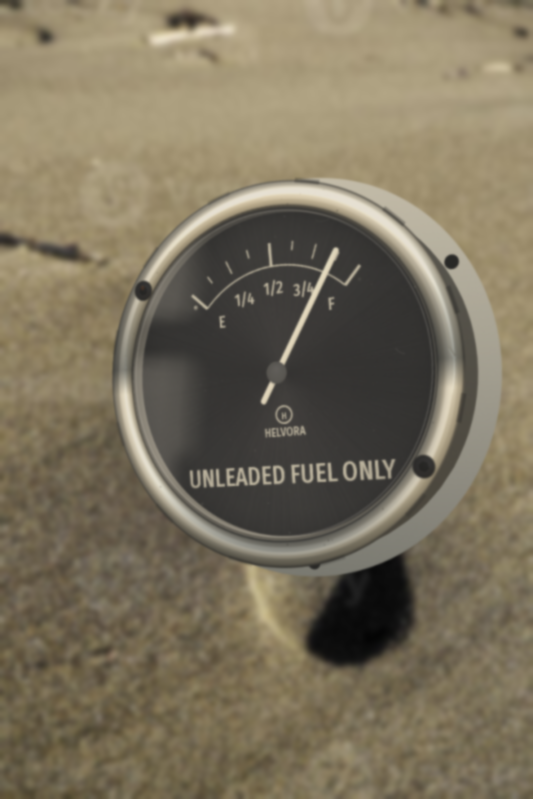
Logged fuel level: {"value": 0.875}
